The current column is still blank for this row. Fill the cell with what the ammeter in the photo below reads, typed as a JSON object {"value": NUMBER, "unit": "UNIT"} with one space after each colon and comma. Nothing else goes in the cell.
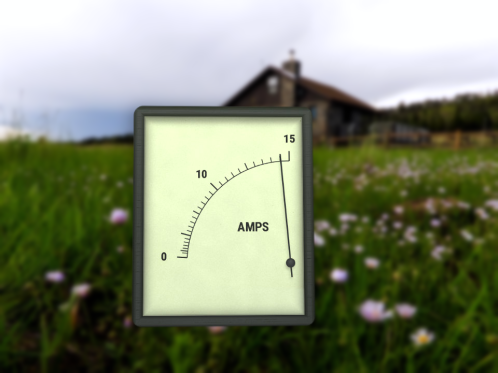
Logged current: {"value": 14.5, "unit": "A"}
